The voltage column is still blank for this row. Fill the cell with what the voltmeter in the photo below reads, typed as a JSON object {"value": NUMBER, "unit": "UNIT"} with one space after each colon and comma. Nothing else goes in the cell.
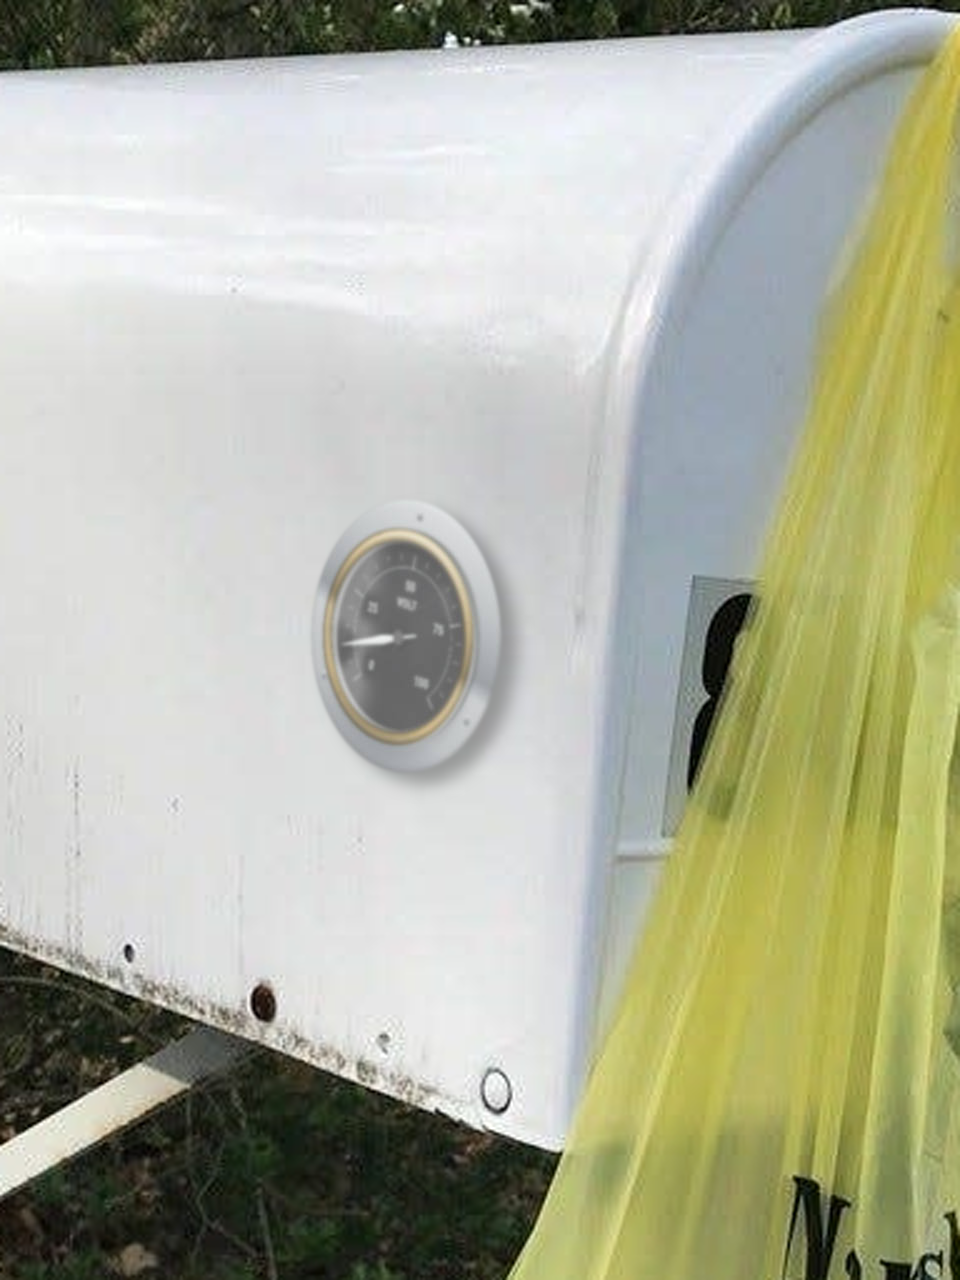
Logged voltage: {"value": 10, "unit": "V"}
